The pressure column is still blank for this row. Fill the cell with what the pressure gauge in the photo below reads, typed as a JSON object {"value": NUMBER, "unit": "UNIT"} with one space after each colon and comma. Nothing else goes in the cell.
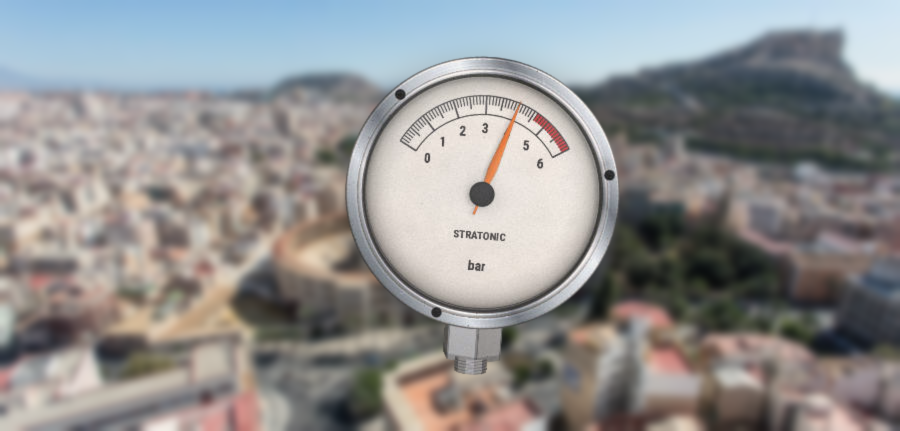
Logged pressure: {"value": 4, "unit": "bar"}
